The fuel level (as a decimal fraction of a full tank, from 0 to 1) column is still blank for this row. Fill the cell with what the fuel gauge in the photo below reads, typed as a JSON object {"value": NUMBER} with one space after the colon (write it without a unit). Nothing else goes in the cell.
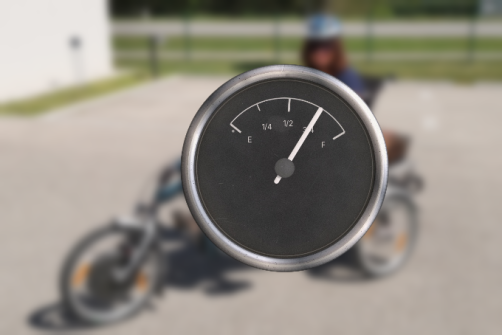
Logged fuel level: {"value": 0.75}
